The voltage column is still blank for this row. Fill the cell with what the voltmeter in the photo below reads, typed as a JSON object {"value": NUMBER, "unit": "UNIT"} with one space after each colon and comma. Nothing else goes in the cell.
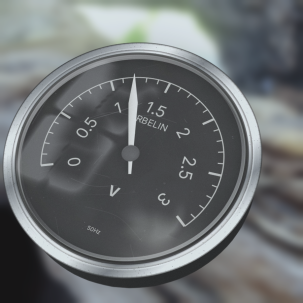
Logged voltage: {"value": 1.2, "unit": "V"}
